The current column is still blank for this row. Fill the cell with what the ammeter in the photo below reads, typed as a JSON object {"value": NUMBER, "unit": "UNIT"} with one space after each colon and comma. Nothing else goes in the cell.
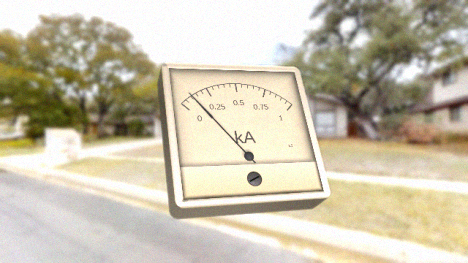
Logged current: {"value": 0.1, "unit": "kA"}
